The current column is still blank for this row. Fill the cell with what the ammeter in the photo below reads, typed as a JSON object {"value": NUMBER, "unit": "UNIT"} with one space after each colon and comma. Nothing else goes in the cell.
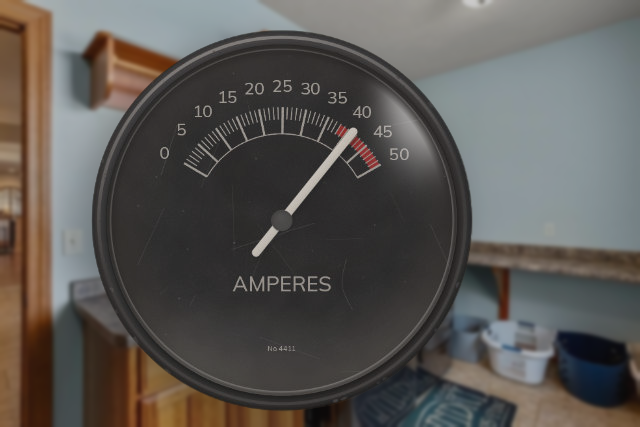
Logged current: {"value": 41, "unit": "A"}
